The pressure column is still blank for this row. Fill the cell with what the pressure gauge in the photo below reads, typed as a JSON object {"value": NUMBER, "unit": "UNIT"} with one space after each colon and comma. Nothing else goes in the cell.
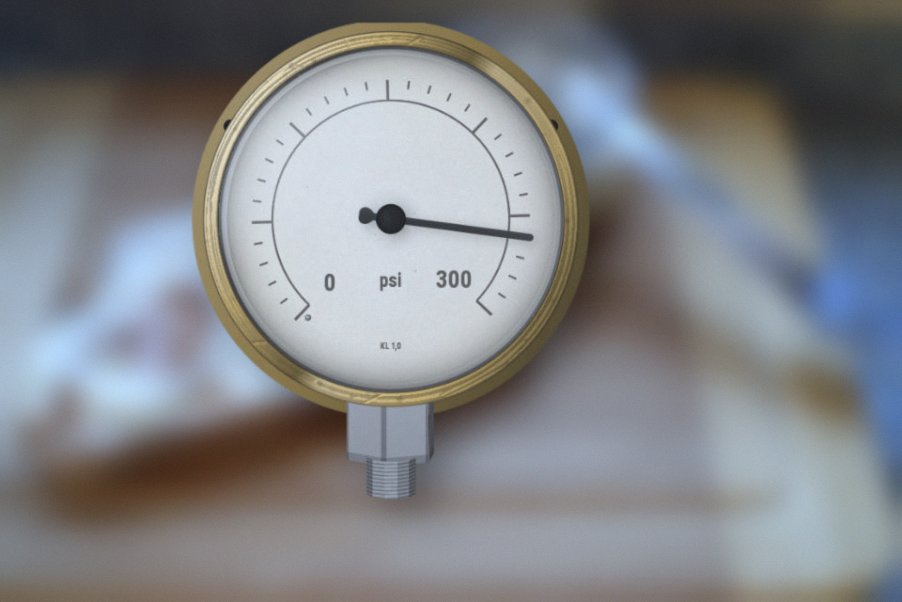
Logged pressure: {"value": 260, "unit": "psi"}
